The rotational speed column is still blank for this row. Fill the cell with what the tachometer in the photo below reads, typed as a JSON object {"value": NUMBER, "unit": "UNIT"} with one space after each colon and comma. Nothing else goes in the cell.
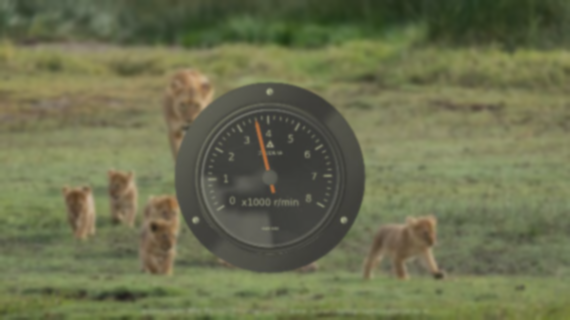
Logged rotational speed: {"value": 3600, "unit": "rpm"}
